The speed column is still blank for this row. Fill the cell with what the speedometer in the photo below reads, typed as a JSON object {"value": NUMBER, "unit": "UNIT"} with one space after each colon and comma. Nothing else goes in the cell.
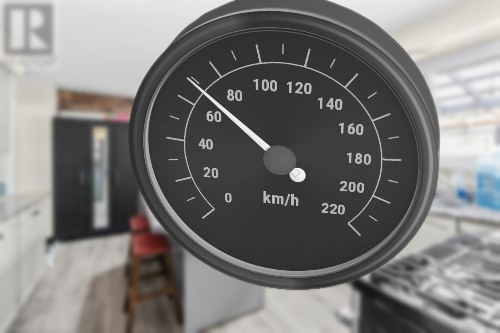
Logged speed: {"value": 70, "unit": "km/h"}
